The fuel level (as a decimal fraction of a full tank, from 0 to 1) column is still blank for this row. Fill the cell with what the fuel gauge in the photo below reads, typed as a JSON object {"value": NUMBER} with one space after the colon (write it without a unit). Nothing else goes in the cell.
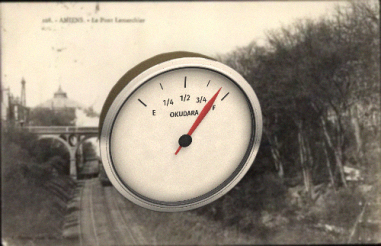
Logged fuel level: {"value": 0.875}
